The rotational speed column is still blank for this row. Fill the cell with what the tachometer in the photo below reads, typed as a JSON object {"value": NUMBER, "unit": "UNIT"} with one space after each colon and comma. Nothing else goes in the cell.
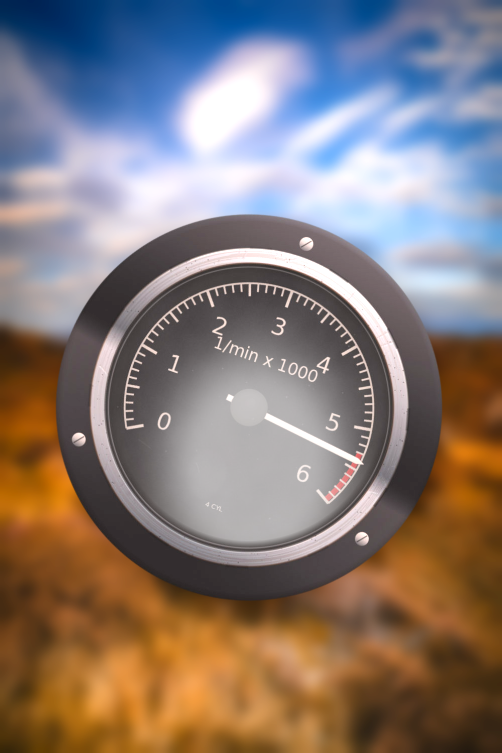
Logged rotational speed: {"value": 5400, "unit": "rpm"}
